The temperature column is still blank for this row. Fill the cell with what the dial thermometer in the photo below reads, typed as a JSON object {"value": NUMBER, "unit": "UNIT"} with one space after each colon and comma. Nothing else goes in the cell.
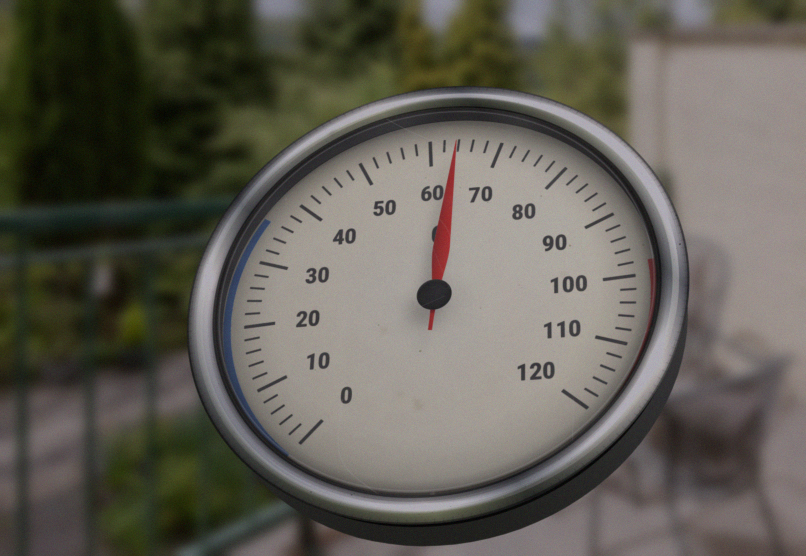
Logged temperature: {"value": 64, "unit": "°C"}
